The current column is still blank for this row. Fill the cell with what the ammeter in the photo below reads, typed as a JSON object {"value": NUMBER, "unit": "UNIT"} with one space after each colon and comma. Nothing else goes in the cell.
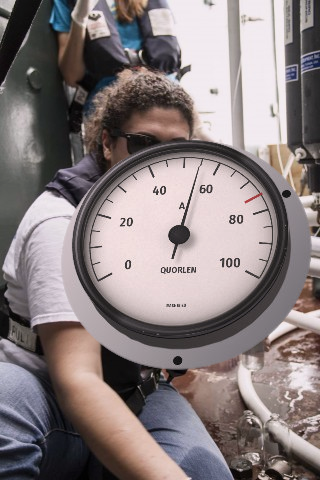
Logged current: {"value": 55, "unit": "A"}
